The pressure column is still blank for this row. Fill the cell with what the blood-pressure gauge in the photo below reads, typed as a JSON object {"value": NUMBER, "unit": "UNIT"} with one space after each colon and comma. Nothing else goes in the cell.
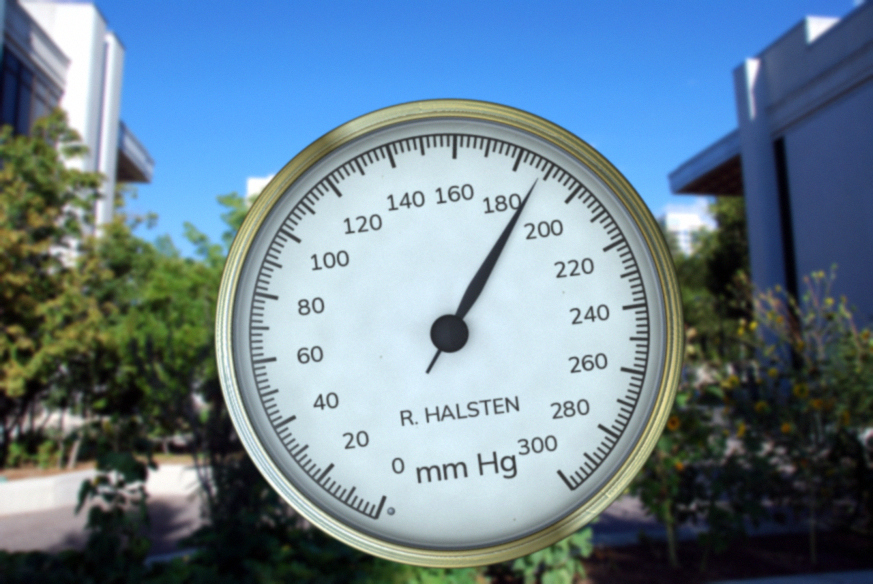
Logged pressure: {"value": 188, "unit": "mmHg"}
